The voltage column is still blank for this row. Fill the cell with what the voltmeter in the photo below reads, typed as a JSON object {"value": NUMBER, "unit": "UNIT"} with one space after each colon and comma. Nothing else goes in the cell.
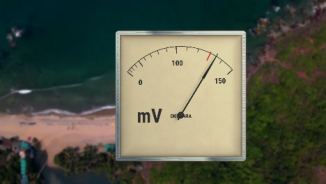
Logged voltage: {"value": 135, "unit": "mV"}
